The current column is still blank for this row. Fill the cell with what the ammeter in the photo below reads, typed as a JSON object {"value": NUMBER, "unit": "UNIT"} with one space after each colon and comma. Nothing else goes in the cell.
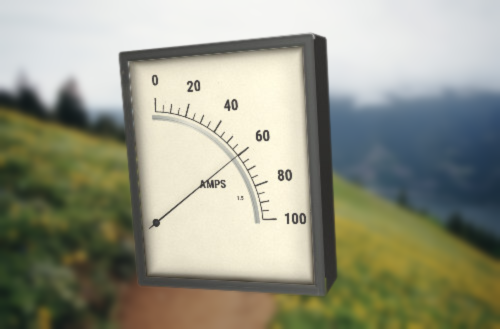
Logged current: {"value": 60, "unit": "A"}
